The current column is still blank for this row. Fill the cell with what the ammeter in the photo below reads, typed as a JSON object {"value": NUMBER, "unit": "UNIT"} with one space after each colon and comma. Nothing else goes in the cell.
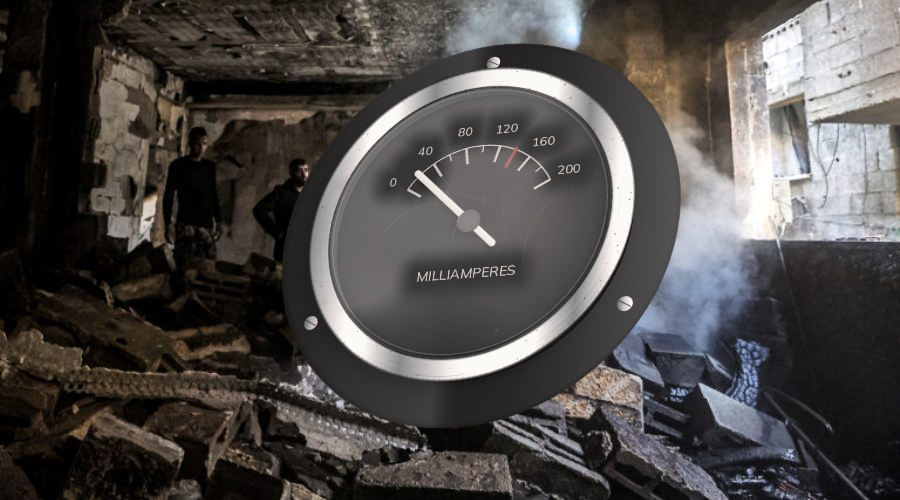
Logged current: {"value": 20, "unit": "mA"}
